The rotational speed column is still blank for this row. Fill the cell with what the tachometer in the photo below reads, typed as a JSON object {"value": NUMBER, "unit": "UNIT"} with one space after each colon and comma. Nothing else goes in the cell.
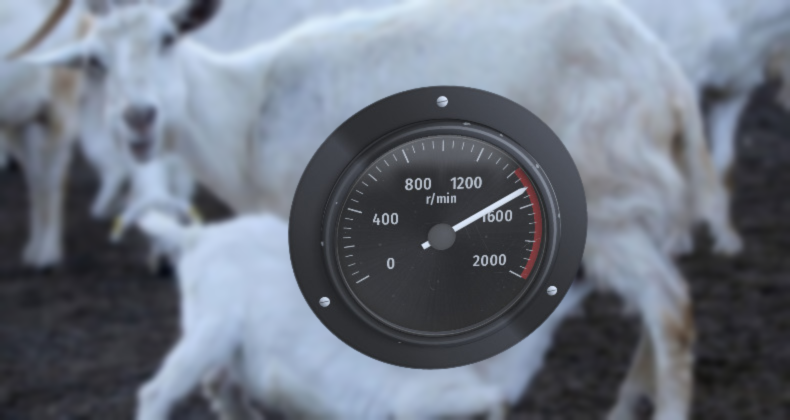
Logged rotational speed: {"value": 1500, "unit": "rpm"}
